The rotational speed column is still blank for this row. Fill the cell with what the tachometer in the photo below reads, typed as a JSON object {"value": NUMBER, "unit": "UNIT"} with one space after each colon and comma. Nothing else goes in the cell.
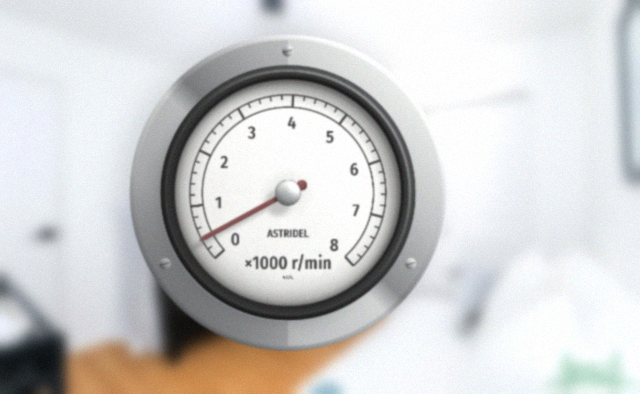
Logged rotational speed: {"value": 400, "unit": "rpm"}
